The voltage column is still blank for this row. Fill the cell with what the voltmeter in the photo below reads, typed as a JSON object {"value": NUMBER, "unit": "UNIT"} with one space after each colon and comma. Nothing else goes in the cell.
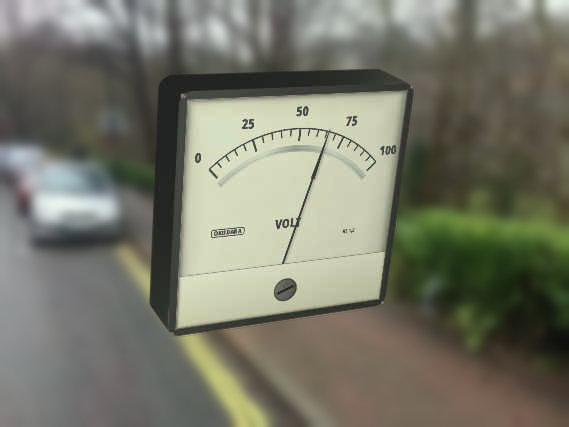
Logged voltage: {"value": 65, "unit": "V"}
